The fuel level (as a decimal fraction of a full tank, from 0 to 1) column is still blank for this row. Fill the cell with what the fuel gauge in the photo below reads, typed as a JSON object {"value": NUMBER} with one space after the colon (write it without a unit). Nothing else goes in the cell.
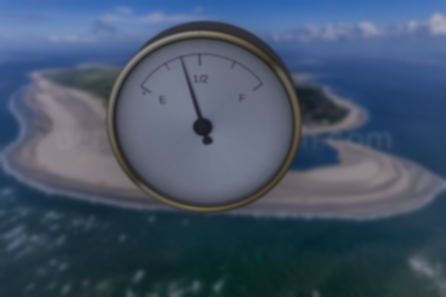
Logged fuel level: {"value": 0.375}
